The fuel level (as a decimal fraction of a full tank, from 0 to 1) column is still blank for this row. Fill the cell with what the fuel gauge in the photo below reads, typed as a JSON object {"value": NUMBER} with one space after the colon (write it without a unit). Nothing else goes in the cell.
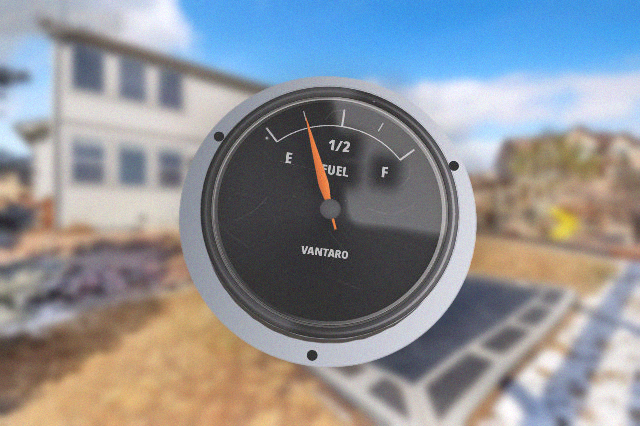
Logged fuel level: {"value": 0.25}
